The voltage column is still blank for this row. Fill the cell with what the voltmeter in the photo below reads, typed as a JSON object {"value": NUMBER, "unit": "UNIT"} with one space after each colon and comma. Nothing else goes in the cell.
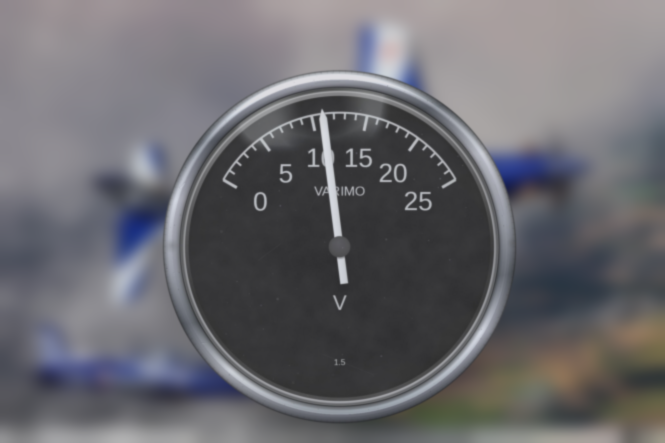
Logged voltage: {"value": 11, "unit": "V"}
